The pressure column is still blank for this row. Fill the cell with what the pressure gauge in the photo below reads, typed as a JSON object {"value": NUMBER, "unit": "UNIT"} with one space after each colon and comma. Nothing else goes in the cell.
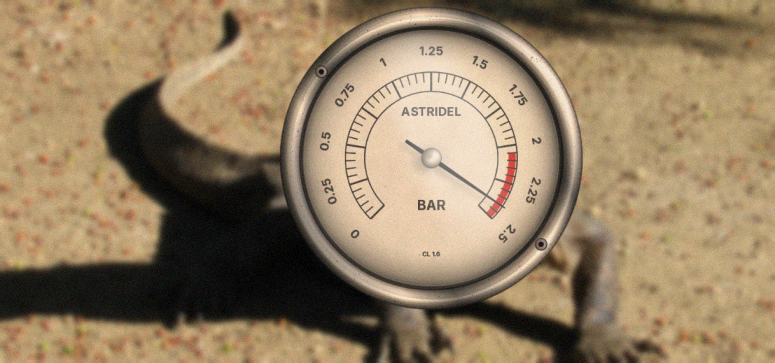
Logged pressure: {"value": 2.4, "unit": "bar"}
